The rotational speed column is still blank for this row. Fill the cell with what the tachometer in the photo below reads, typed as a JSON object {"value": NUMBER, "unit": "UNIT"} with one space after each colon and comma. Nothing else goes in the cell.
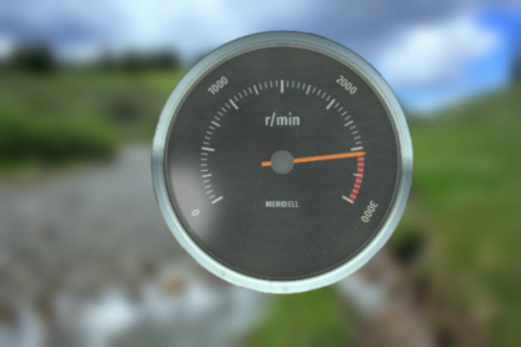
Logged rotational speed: {"value": 2550, "unit": "rpm"}
